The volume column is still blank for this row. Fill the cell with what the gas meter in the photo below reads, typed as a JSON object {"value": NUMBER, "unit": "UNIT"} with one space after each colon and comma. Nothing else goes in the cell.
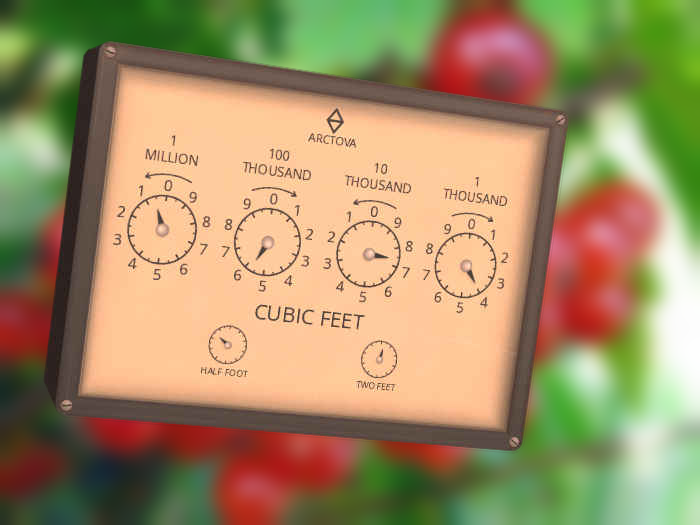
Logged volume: {"value": 57400, "unit": "ft³"}
